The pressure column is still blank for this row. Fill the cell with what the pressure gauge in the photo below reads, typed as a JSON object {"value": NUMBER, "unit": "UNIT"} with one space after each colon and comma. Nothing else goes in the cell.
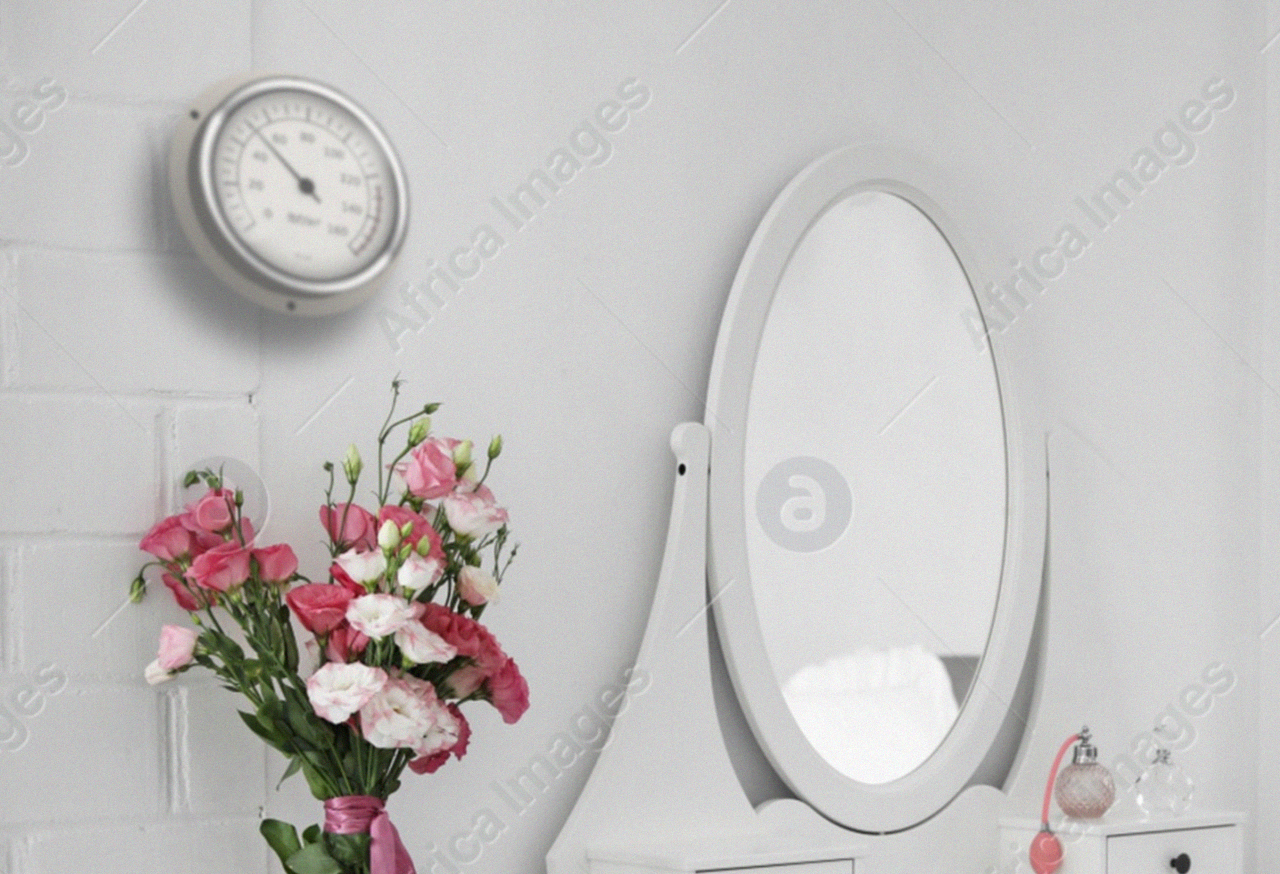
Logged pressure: {"value": 50, "unit": "psi"}
